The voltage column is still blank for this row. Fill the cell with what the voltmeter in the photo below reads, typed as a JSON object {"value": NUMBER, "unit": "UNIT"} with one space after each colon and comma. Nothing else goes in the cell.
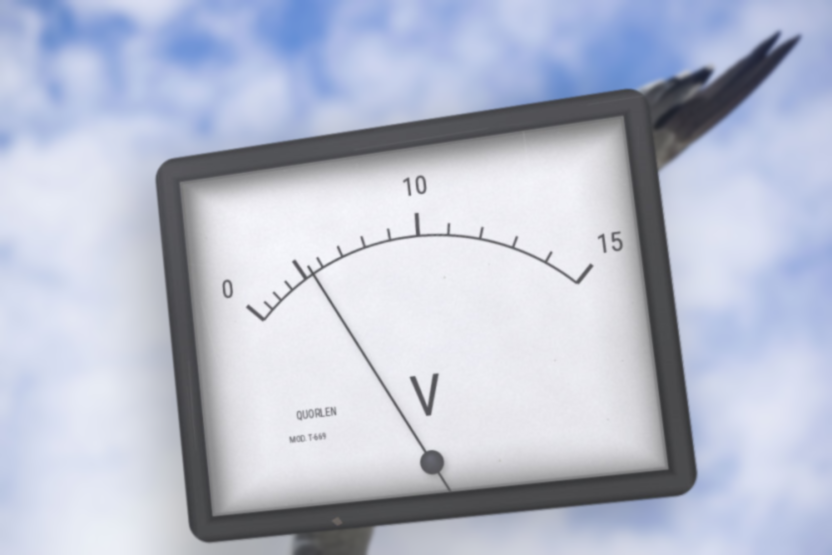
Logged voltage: {"value": 5.5, "unit": "V"}
